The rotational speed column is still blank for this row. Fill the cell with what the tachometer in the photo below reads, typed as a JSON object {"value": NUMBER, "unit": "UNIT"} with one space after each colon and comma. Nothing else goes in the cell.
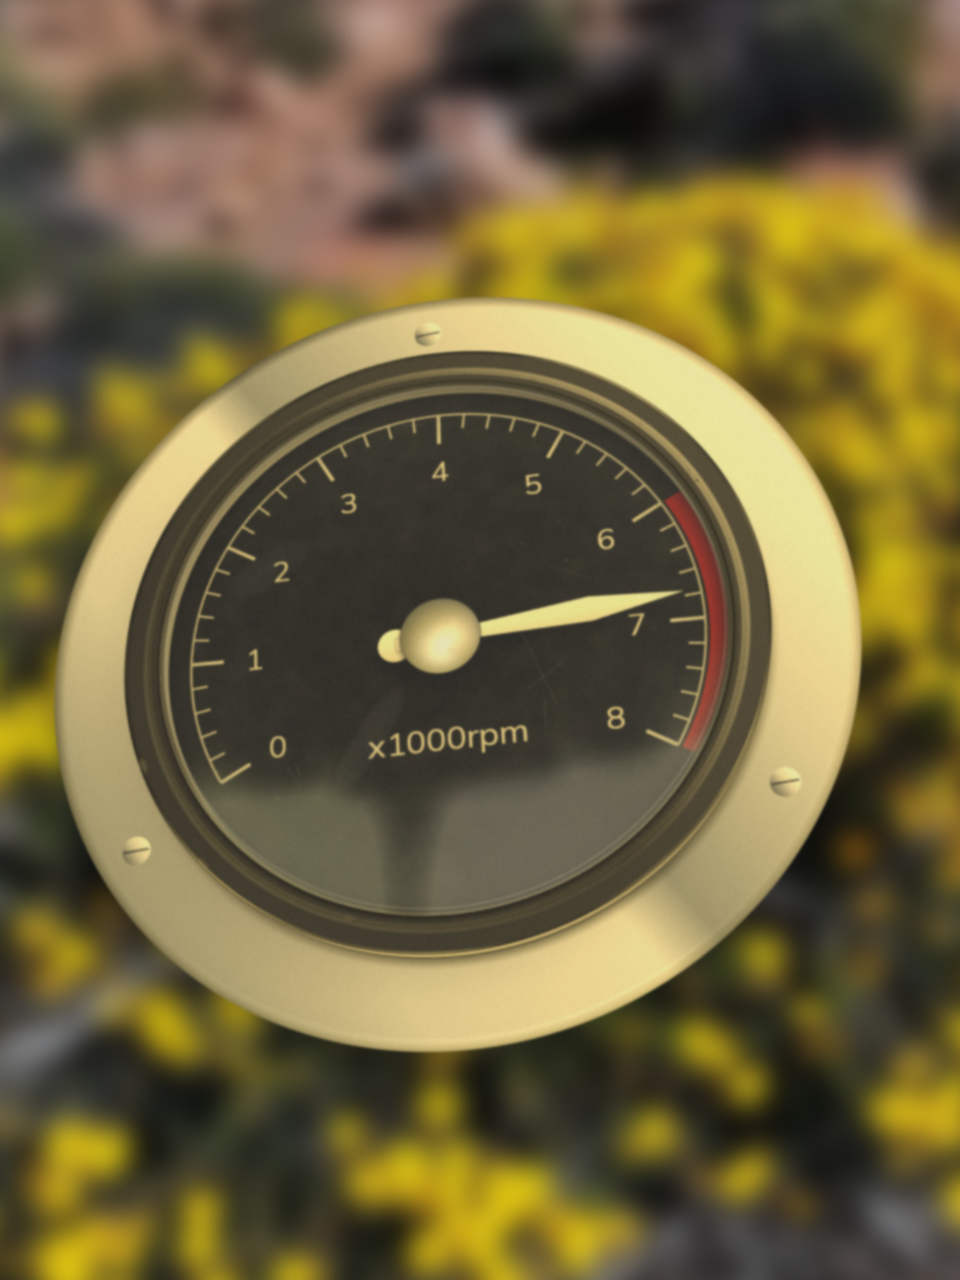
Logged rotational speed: {"value": 6800, "unit": "rpm"}
